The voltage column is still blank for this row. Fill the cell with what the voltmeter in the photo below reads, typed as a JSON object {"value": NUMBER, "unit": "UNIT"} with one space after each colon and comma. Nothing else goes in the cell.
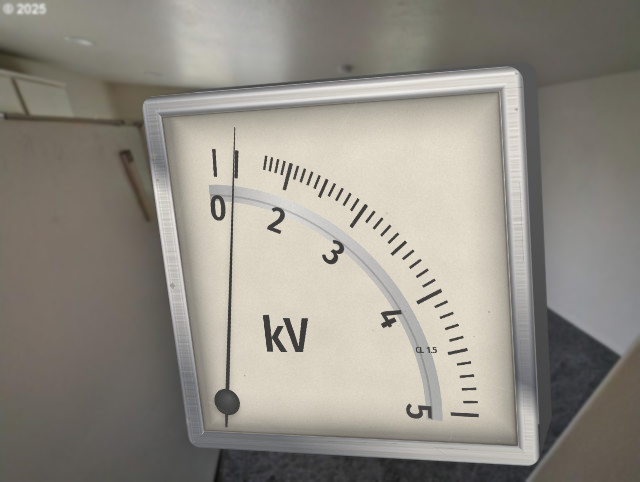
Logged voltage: {"value": 1, "unit": "kV"}
